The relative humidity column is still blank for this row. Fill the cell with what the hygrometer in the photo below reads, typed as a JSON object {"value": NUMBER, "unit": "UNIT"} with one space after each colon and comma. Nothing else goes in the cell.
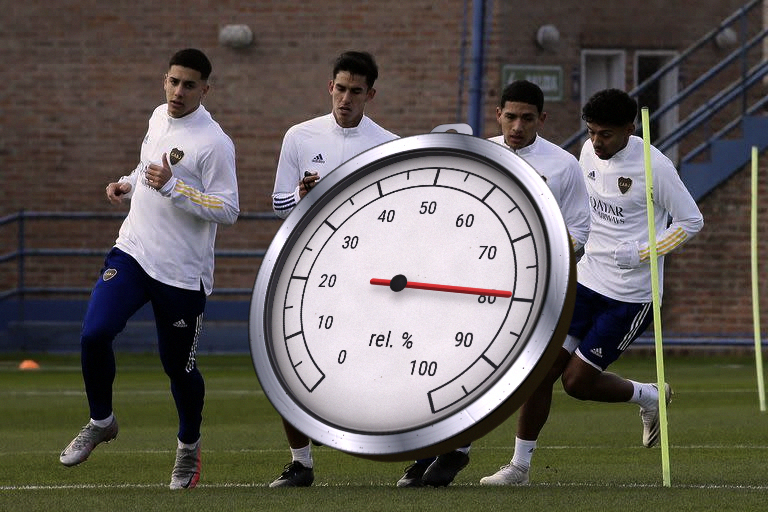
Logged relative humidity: {"value": 80, "unit": "%"}
